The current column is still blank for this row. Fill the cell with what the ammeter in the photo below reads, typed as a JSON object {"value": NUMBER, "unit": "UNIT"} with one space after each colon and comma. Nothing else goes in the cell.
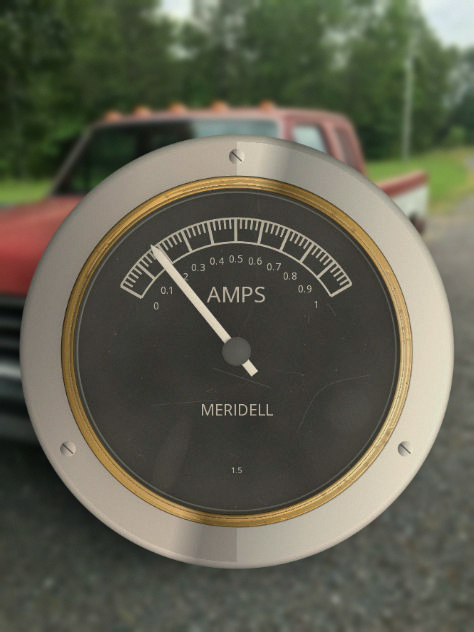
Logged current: {"value": 0.18, "unit": "A"}
